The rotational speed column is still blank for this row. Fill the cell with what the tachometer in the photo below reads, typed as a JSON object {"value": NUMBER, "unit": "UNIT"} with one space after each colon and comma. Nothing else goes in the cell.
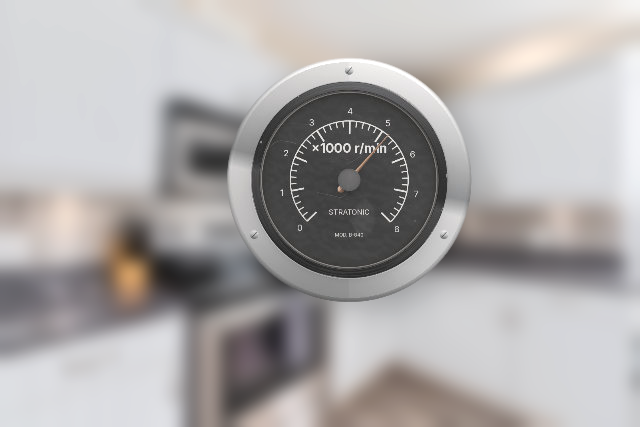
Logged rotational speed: {"value": 5200, "unit": "rpm"}
